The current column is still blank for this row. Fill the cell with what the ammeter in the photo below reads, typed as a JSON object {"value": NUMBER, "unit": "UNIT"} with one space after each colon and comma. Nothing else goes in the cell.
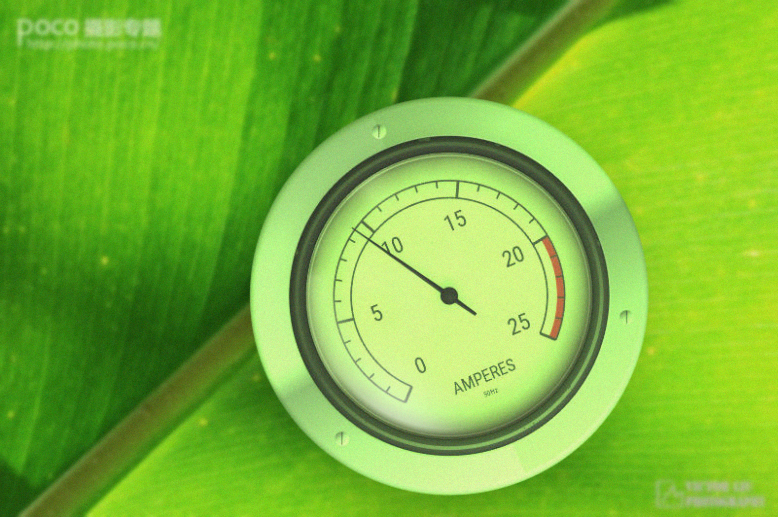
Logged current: {"value": 9.5, "unit": "A"}
